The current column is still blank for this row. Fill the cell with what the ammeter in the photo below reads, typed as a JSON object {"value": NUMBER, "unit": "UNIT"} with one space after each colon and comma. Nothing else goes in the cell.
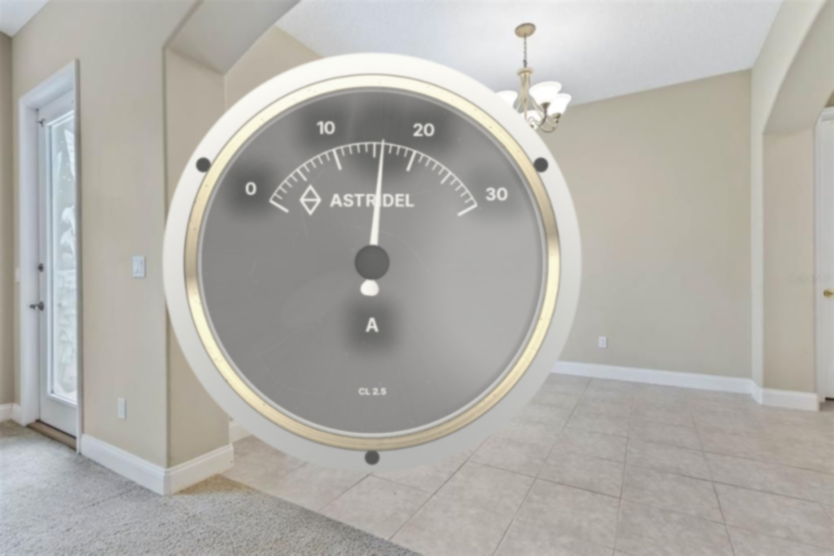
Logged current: {"value": 16, "unit": "A"}
